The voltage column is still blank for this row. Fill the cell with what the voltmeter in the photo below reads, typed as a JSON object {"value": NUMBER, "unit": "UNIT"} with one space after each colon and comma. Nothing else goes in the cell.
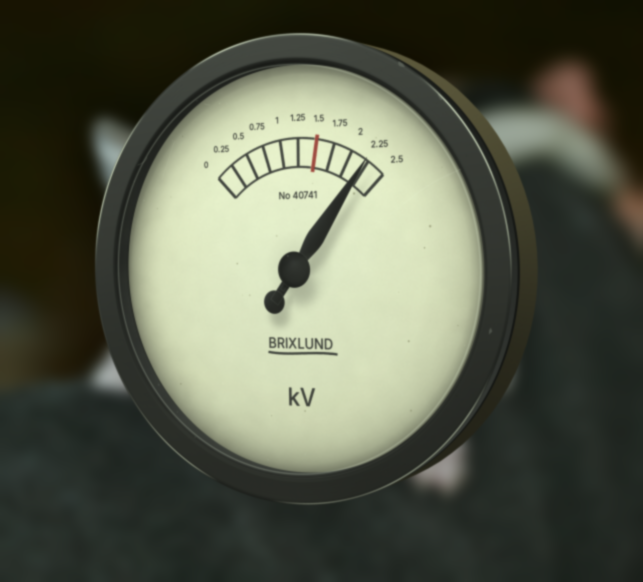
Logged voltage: {"value": 2.25, "unit": "kV"}
